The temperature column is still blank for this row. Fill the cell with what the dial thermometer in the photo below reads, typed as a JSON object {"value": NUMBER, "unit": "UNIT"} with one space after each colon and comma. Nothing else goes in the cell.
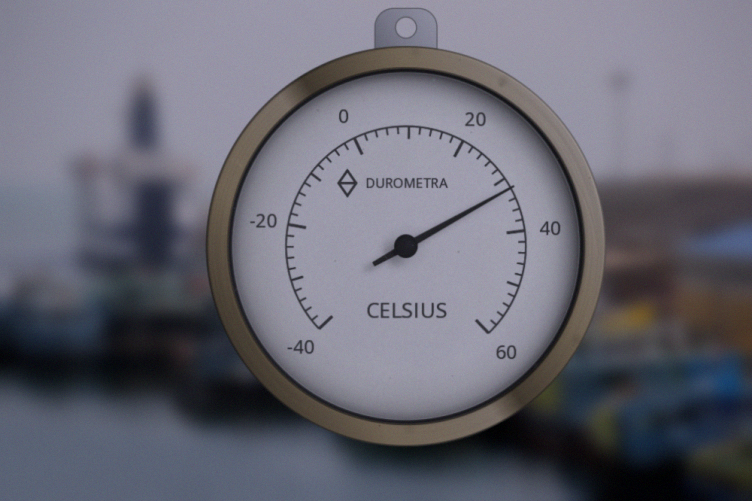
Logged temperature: {"value": 32, "unit": "°C"}
